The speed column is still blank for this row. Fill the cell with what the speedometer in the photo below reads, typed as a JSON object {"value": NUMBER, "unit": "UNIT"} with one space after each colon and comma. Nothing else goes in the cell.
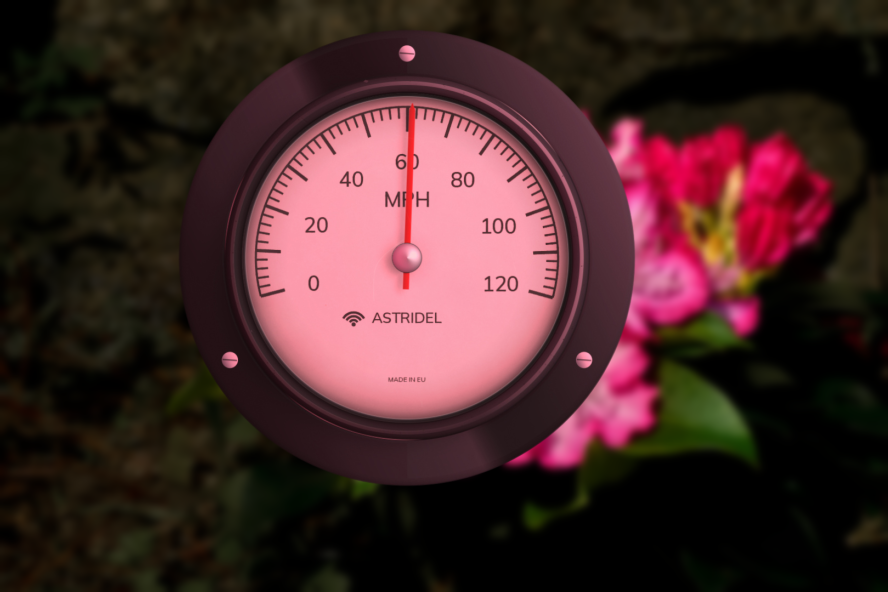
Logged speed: {"value": 61, "unit": "mph"}
